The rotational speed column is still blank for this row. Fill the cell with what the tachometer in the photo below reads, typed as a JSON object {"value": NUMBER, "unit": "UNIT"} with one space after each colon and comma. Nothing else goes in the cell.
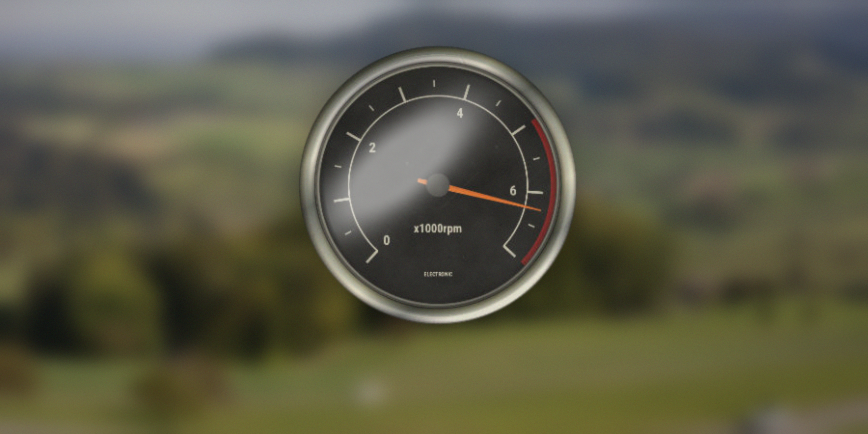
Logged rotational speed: {"value": 6250, "unit": "rpm"}
